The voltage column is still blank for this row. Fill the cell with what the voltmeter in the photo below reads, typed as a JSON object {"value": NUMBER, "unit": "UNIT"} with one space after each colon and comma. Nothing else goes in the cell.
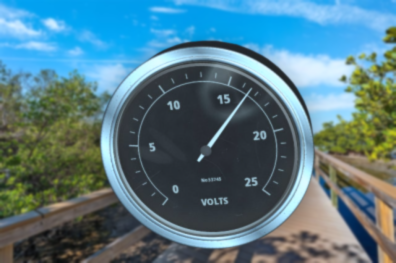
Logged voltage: {"value": 16.5, "unit": "V"}
